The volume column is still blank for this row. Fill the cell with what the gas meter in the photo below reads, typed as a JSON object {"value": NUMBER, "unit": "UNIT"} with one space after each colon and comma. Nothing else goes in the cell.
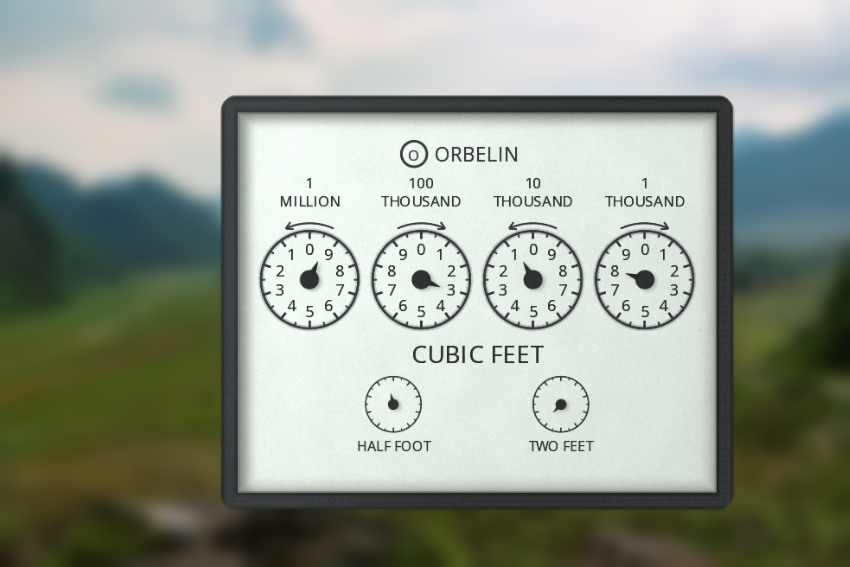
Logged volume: {"value": 930800, "unit": "ft³"}
